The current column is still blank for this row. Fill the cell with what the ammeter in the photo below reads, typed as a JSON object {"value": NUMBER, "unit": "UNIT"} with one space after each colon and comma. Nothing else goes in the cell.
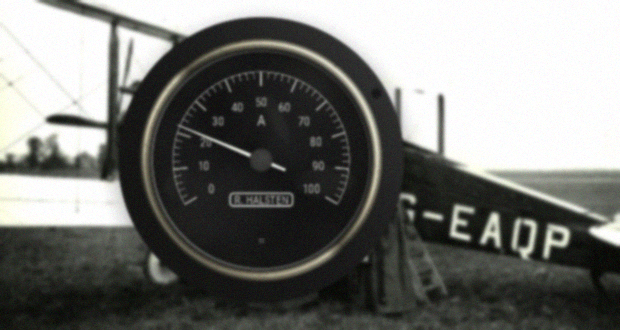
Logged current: {"value": 22, "unit": "A"}
